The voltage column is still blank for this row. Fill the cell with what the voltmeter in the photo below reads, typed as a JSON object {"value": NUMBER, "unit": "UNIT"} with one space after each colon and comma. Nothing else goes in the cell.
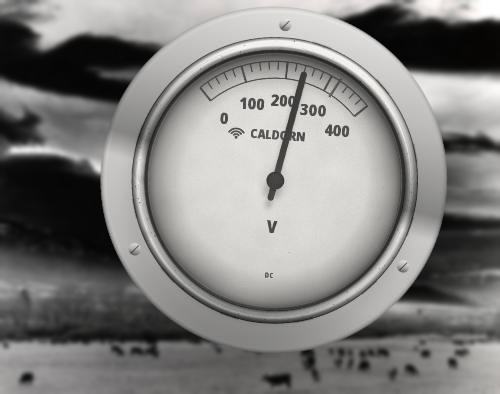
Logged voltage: {"value": 240, "unit": "V"}
